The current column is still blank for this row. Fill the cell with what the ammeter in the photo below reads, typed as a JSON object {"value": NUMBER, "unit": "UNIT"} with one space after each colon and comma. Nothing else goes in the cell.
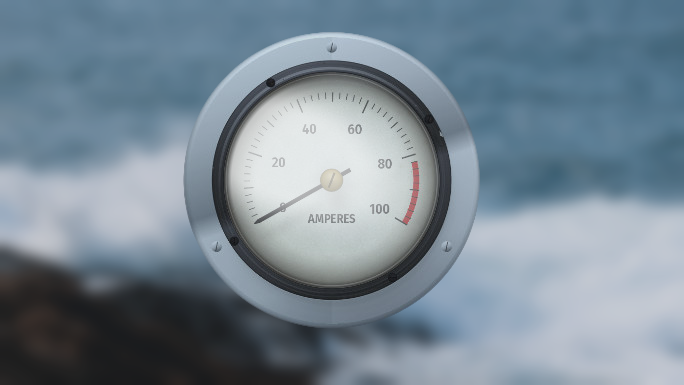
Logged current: {"value": 0, "unit": "A"}
